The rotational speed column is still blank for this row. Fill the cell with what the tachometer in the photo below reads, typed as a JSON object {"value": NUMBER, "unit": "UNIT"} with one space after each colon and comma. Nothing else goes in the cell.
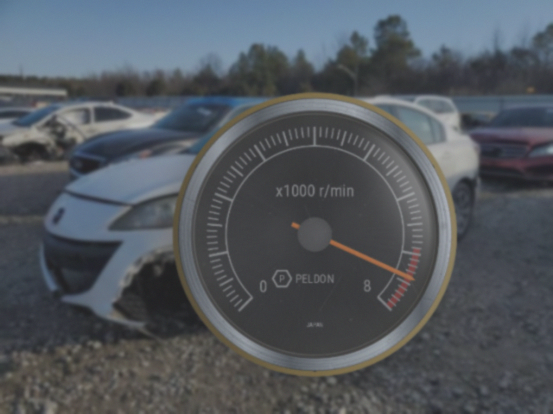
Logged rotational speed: {"value": 7400, "unit": "rpm"}
